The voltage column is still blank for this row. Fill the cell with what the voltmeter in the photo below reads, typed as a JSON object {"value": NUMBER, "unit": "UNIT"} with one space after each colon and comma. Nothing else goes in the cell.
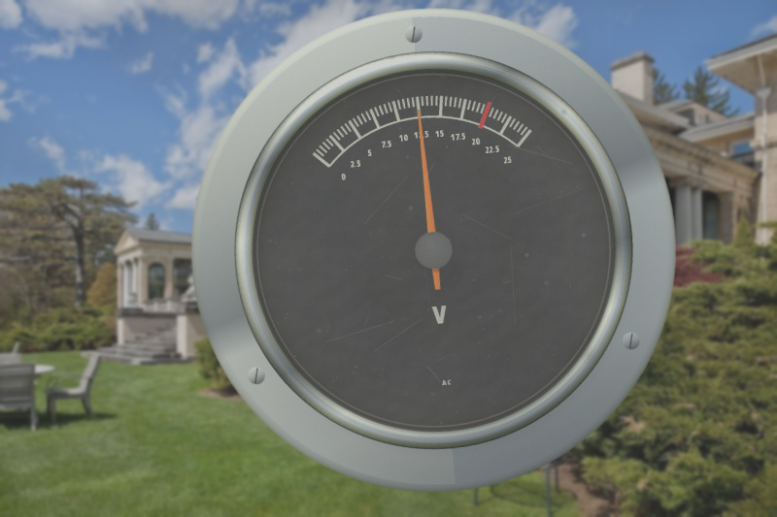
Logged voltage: {"value": 12.5, "unit": "V"}
